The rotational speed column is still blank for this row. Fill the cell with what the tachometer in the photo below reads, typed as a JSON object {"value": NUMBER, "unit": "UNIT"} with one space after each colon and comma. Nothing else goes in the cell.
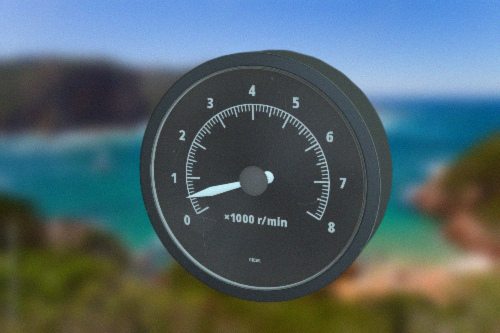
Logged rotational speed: {"value": 500, "unit": "rpm"}
